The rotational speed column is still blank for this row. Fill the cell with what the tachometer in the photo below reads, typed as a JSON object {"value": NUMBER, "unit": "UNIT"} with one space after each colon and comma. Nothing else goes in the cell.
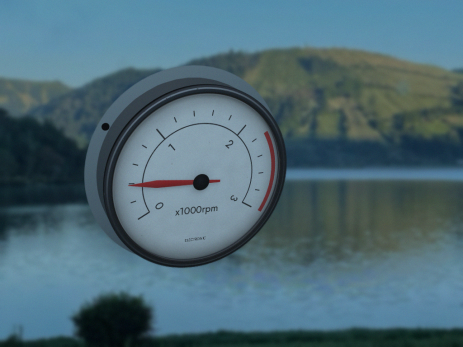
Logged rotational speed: {"value": 400, "unit": "rpm"}
